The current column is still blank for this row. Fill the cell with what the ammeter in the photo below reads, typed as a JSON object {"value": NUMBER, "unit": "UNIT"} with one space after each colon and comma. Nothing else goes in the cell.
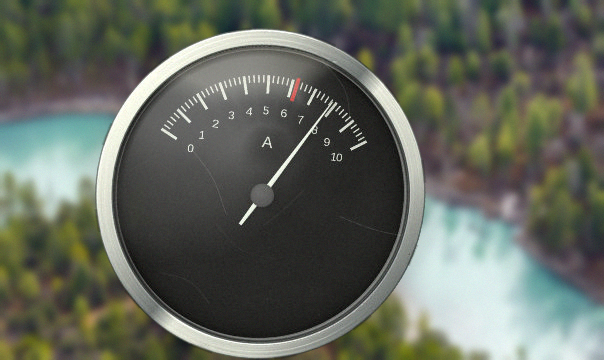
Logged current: {"value": 7.8, "unit": "A"}
